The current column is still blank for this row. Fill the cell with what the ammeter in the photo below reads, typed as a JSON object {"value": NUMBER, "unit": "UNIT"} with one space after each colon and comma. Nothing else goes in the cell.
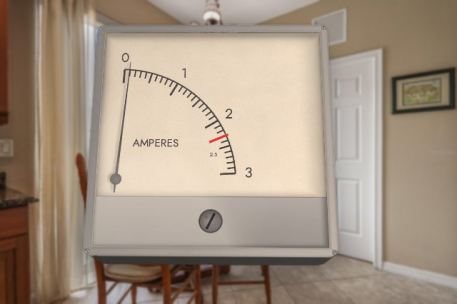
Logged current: {"value": 0.1, "unit": "A"}
